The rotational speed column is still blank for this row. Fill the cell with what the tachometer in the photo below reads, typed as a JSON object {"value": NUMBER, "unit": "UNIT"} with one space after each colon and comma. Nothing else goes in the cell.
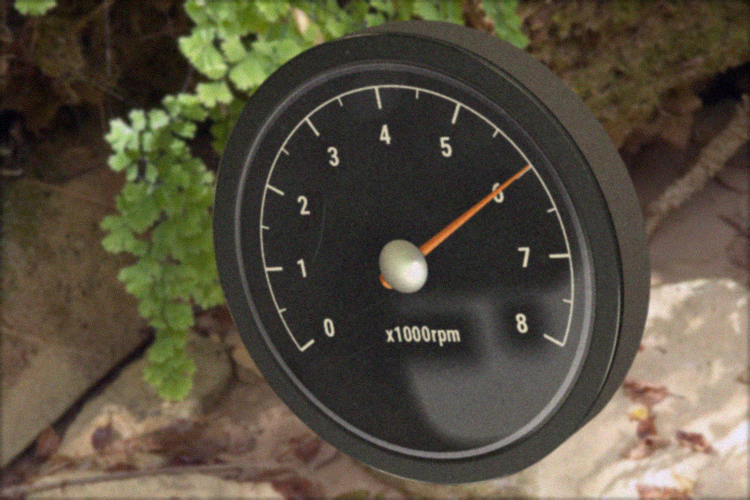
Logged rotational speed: {"value": 6000, "unit": "rpm"}
